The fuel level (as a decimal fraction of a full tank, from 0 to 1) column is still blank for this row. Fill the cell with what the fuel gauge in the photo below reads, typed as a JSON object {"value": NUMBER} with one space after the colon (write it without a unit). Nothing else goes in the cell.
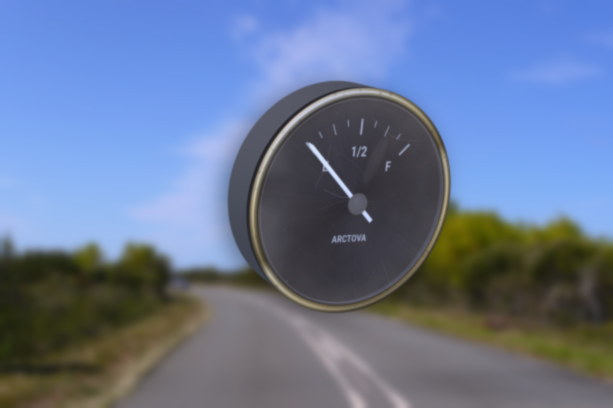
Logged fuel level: {"value": 0}
